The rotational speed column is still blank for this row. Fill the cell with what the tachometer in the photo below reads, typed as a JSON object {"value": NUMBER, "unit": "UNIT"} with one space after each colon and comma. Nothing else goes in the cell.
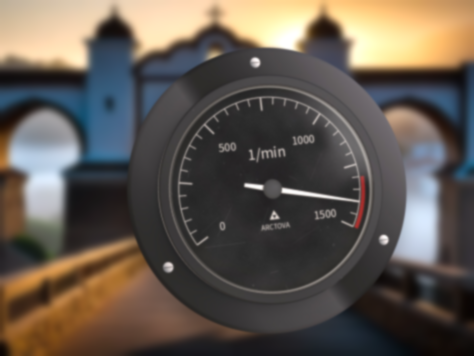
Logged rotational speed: {"value": 1400, "unit": "rpm"}
